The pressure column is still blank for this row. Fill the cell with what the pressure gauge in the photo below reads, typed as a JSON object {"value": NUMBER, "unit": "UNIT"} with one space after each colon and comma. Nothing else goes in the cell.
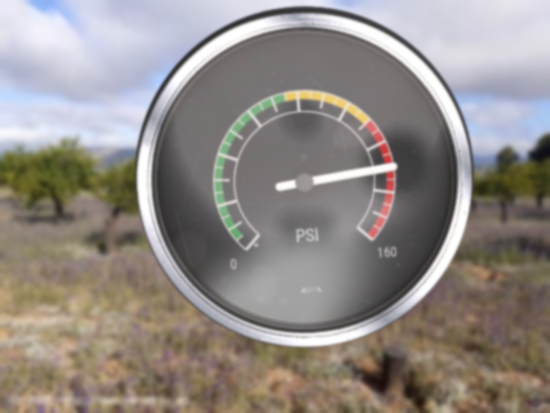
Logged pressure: {"value": 130, "unit": "psi"}
